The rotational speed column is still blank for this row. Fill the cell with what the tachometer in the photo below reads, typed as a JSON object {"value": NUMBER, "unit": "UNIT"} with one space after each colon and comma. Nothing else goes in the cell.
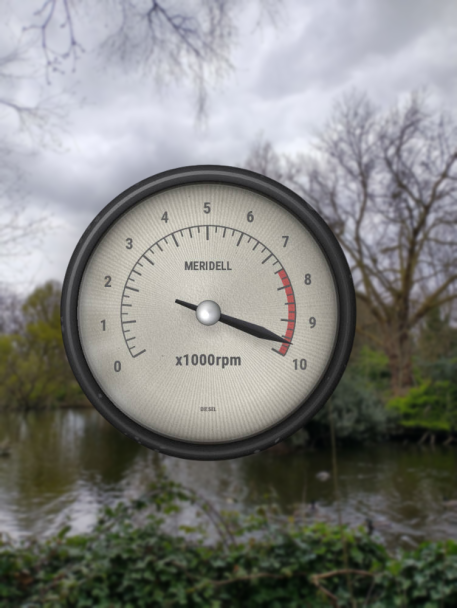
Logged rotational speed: {"value": 9625, "unit": "rpm"}
